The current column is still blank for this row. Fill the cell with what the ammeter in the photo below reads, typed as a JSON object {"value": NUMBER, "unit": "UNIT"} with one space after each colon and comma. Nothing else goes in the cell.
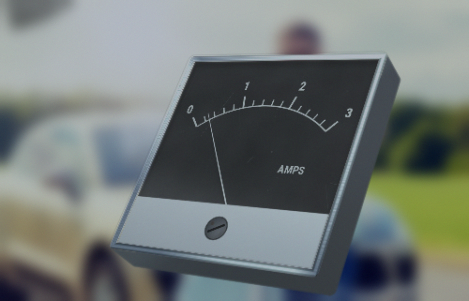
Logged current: {"value": 0.3, "unit": "A"}
